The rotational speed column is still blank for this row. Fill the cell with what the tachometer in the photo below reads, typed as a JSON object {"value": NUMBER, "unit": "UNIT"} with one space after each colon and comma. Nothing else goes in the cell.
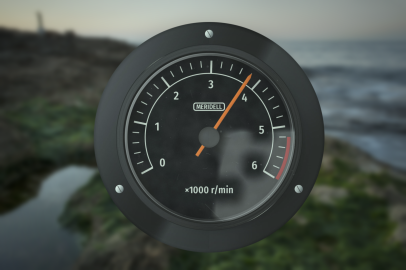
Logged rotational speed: {"value": 3800, "unit": "rpm"}
